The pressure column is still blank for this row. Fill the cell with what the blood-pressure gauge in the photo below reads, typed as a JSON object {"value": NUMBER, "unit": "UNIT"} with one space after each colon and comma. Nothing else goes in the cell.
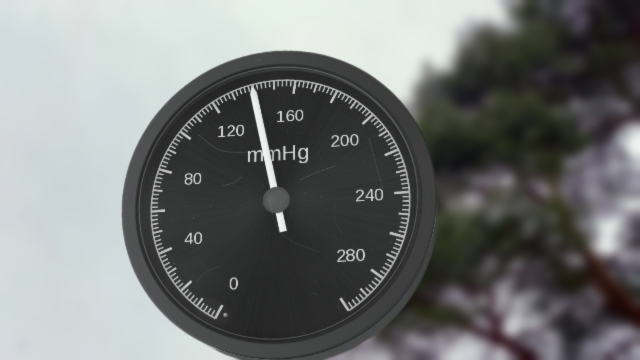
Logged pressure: {"value": 140, "unit": "mmHg"}
